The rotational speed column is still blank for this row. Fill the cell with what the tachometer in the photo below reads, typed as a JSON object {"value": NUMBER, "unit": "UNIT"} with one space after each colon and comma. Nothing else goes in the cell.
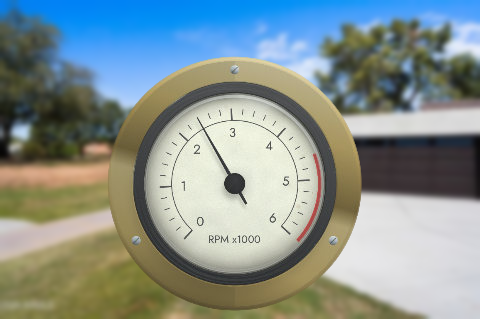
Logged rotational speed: {"value": 2400, "unit": "rpm"}
